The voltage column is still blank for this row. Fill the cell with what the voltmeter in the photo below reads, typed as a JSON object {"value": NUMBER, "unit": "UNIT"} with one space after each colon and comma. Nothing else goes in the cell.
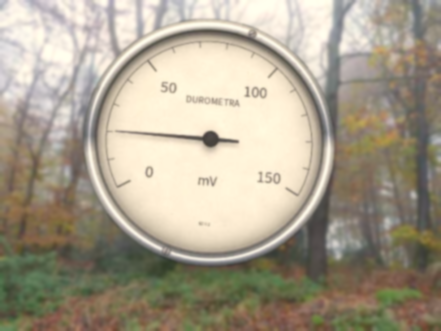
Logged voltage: {"value": 20, "unit": "mV"}
